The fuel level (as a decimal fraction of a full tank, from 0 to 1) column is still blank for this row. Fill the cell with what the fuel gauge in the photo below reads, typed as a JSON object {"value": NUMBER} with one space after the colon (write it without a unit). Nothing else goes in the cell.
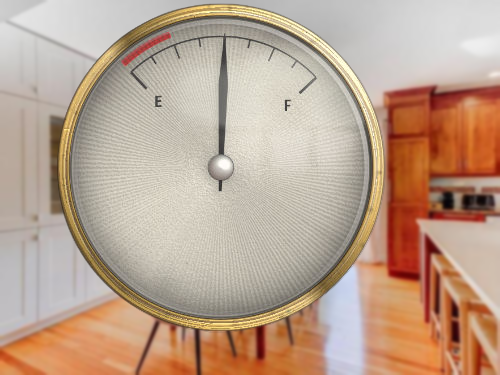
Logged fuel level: {"value": 0.5}
